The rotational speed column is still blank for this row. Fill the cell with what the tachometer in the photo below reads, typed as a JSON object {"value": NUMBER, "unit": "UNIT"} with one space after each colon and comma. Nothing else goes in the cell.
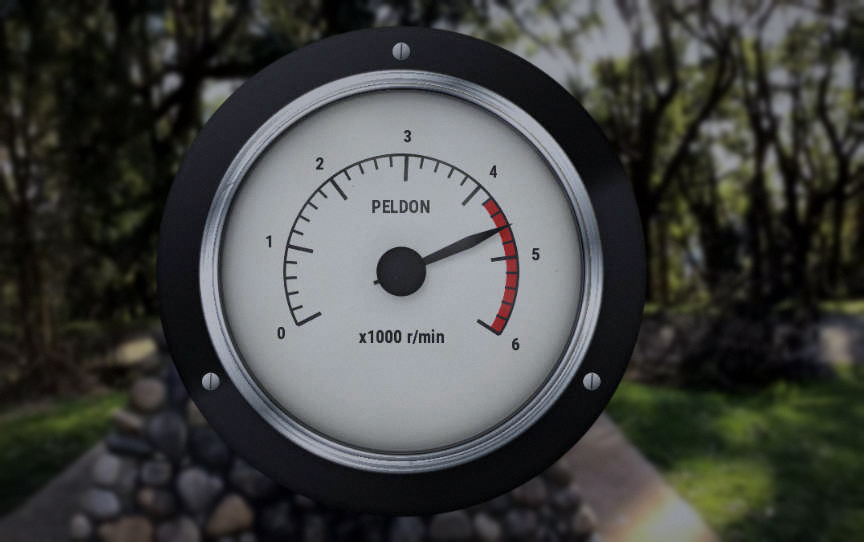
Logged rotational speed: {"value": 4600, "unit": "rpm"}
